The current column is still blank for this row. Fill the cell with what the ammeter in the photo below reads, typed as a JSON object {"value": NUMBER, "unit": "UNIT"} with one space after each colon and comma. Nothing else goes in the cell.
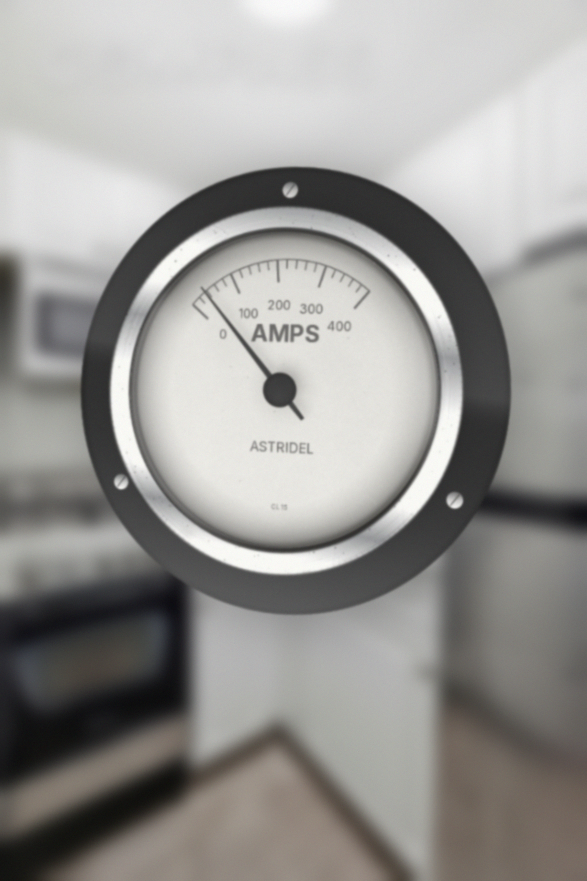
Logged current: {"value": 40, "unit": "A"}
